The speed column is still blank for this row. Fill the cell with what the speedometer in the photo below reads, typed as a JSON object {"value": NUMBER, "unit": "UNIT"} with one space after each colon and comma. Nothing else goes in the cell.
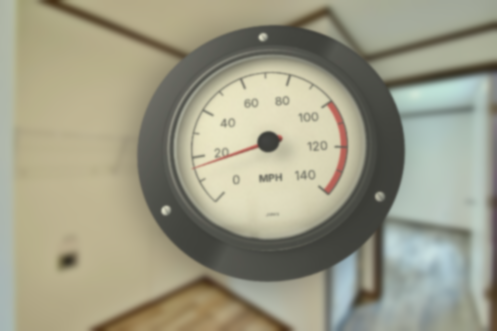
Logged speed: {"value": 15, "unit": "mph"}
